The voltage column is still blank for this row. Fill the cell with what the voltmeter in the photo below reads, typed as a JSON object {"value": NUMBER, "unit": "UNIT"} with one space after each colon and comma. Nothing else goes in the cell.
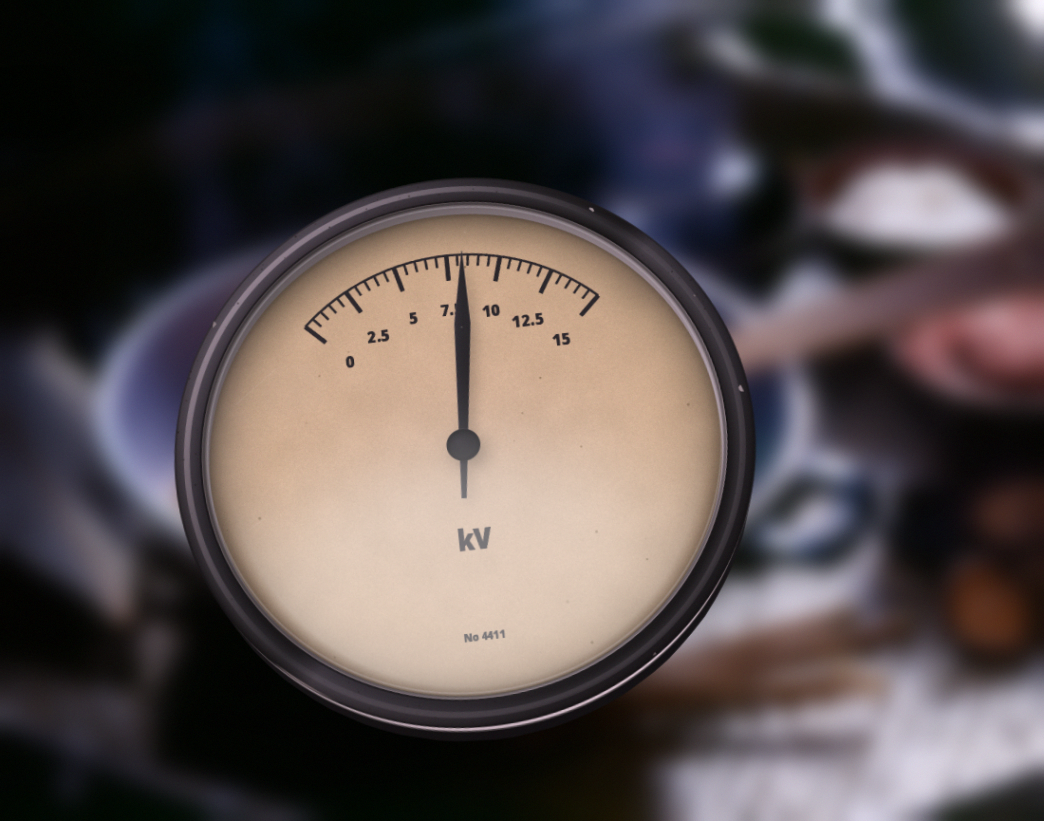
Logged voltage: {"value": 8.25, "unit": "kV"}
